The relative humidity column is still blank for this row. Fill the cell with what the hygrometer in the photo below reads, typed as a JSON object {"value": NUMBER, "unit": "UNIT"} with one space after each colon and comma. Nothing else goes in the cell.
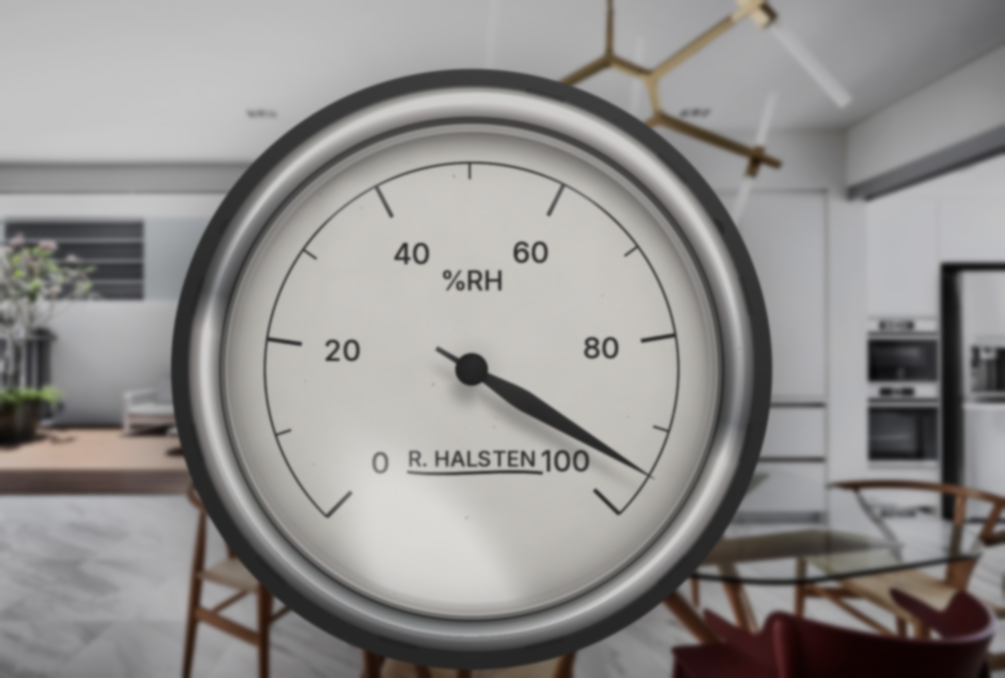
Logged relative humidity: {"value": 95, "unit": "%"}
